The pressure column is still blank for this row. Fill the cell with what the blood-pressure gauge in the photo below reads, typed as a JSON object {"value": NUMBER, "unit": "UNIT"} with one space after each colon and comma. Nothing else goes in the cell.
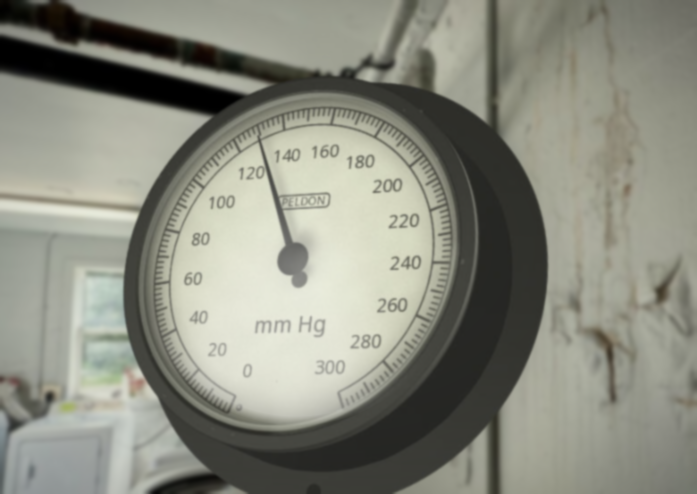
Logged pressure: {"value": 130, "unit": "mmHg"}
